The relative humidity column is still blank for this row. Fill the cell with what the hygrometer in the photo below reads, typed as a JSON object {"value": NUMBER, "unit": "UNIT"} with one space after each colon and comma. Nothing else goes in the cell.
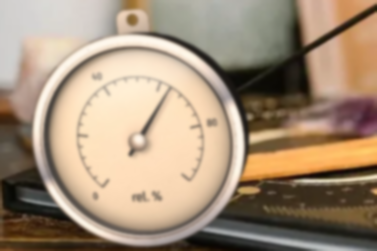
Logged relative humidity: {"value": 64, "unit": "%"}
